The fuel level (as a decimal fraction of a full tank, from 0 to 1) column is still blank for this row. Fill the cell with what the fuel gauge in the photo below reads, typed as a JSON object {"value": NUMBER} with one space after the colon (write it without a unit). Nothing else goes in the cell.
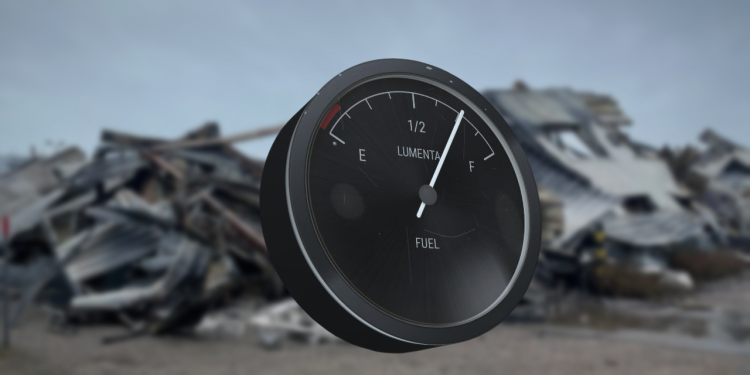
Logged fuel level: {"value": 0.75}
